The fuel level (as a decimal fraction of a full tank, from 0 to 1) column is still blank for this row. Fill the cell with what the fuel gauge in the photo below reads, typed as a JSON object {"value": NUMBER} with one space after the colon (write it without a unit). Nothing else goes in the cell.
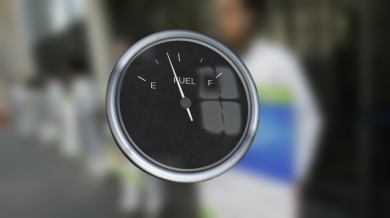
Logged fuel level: {"value": 0.375}
